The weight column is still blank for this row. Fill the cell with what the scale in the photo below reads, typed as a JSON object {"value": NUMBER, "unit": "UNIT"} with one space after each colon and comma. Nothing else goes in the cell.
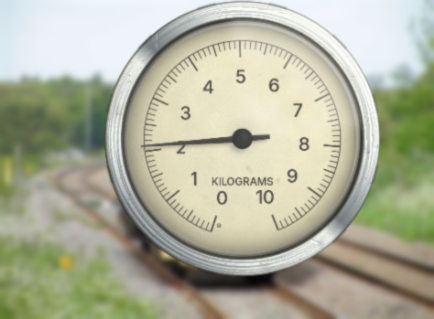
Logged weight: {"value": 2.1, "unit": "kg"}
